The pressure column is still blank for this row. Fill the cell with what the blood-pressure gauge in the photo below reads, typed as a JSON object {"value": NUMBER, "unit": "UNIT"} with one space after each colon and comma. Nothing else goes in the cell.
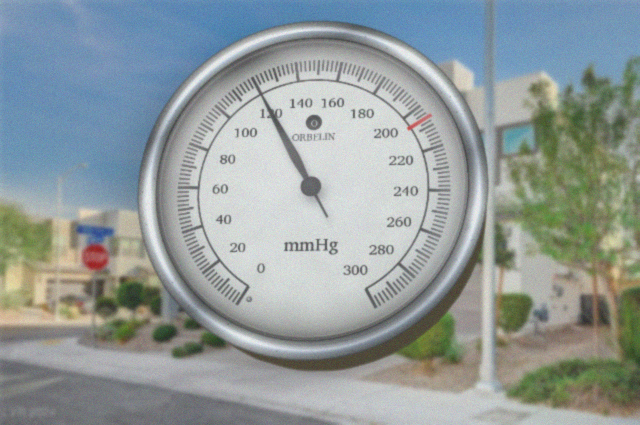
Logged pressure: {"value": 120, "unit": "mmHg"}
